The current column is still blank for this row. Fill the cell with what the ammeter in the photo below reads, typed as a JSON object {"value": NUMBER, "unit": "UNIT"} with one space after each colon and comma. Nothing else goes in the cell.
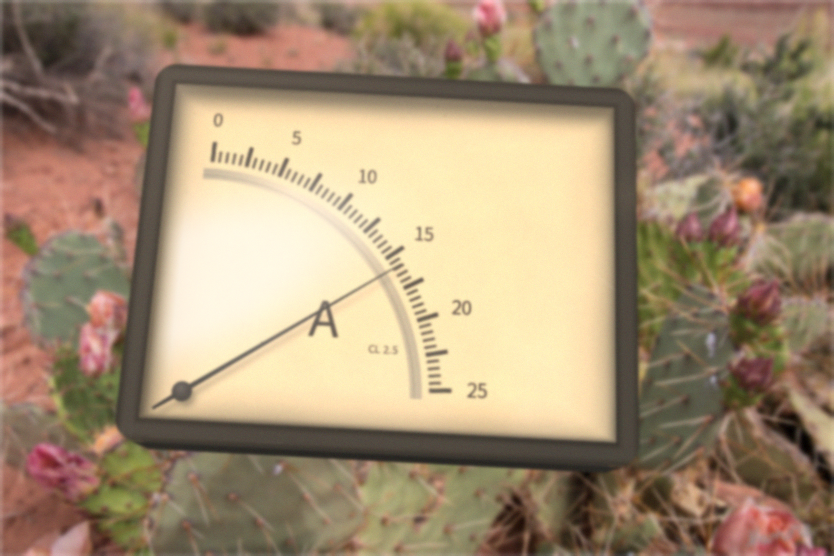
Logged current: {"value": 16, "unit": "A"}
